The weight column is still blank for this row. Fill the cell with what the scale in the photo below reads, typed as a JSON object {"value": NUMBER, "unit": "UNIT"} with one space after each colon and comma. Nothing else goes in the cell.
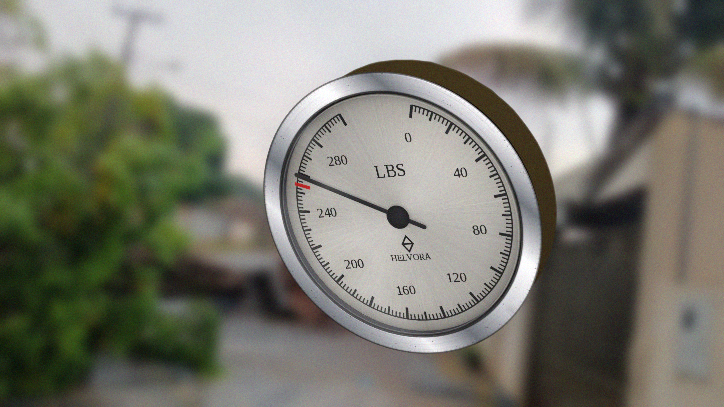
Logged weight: {"value": 260, "unit": "lb"}
